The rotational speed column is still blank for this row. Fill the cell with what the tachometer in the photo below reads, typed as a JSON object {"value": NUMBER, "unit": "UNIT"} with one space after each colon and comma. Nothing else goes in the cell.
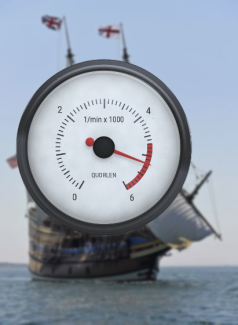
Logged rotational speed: {"value": 5200, "unit": "rpm"}
